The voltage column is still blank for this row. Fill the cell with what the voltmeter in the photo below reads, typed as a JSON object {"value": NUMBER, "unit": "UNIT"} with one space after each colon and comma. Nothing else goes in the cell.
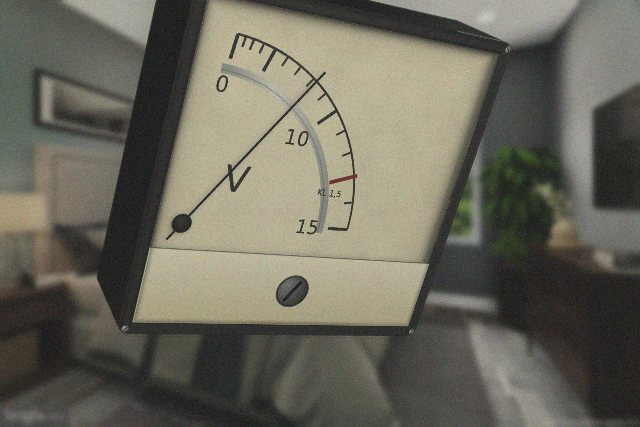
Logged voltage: {"value": 8, "unit": "V"}
